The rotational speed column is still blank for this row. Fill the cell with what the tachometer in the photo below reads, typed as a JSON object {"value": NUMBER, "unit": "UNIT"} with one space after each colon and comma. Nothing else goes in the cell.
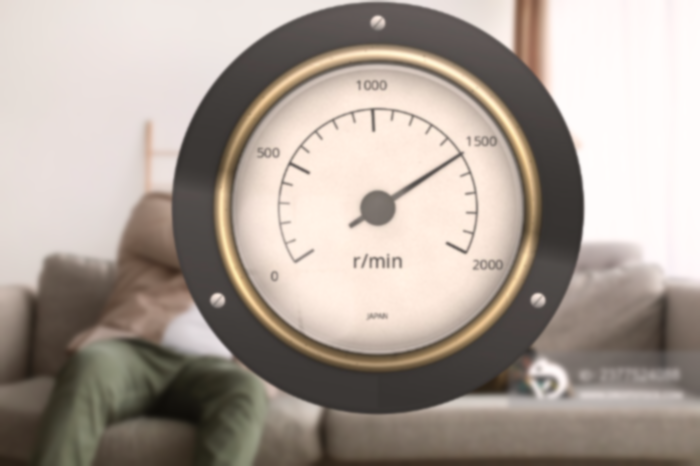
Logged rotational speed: {"value": 1500, "unit": "rpm"}
